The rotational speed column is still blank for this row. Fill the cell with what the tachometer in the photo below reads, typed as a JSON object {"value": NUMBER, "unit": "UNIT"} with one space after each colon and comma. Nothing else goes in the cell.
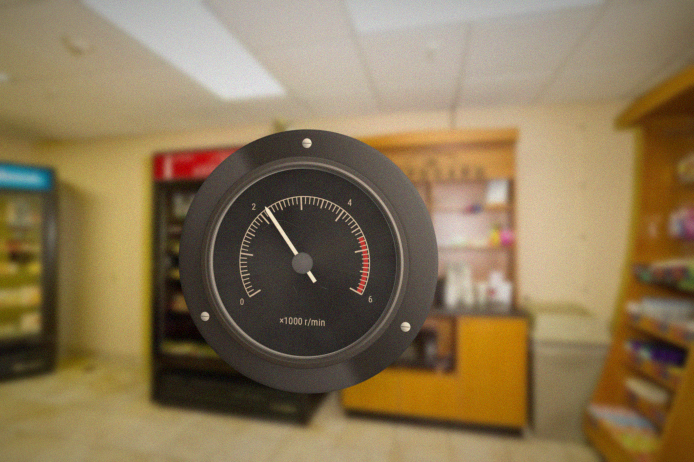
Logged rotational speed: {"value": 2200, "unit": "rpm"}
